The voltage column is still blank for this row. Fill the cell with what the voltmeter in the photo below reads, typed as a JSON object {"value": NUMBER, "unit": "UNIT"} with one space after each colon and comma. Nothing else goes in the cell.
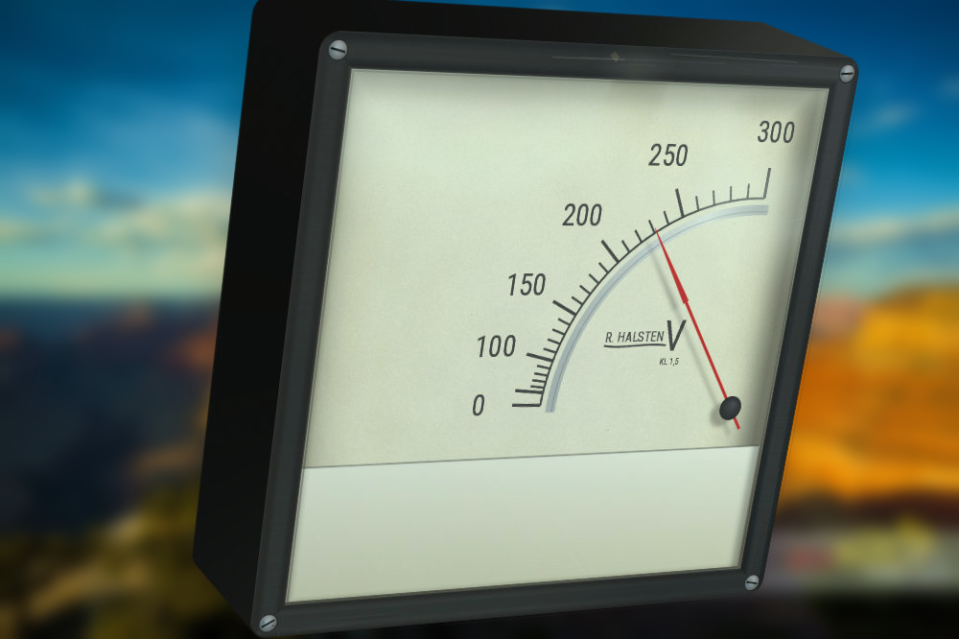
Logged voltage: {"value": 230, "unit": "V"}
